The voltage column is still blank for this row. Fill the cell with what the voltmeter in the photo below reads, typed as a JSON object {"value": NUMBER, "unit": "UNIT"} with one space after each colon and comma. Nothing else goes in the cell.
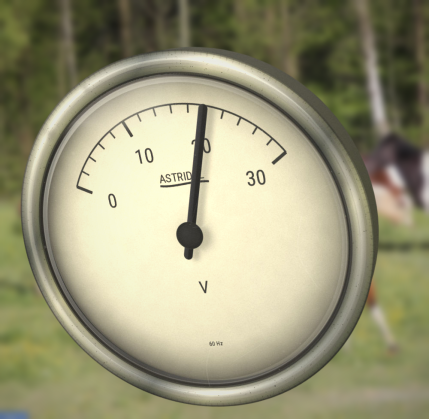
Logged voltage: {"value": 20, "unit": "V"}
